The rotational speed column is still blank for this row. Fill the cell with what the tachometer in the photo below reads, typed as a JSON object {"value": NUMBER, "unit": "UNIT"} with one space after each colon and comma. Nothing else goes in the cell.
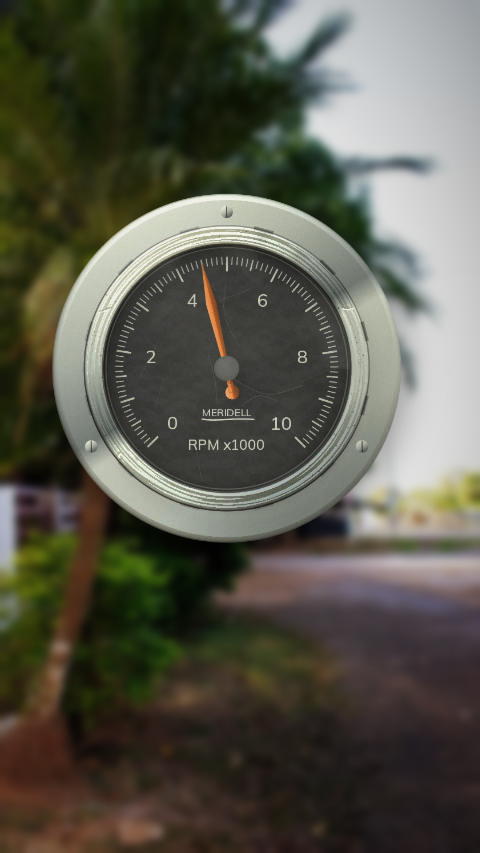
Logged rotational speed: {"value": 4500, "unit": "rpm"}
